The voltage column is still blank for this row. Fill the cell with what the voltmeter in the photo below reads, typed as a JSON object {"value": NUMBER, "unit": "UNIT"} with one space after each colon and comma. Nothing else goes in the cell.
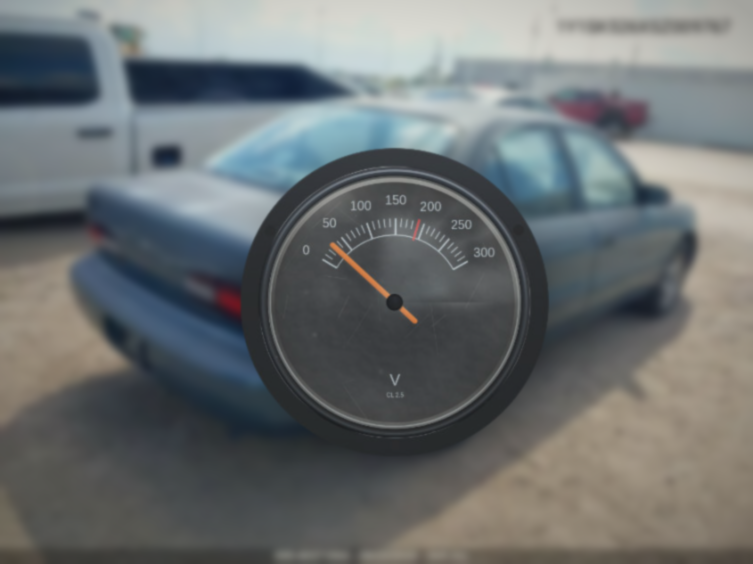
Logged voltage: {"value": 30, "unit": "V"}
